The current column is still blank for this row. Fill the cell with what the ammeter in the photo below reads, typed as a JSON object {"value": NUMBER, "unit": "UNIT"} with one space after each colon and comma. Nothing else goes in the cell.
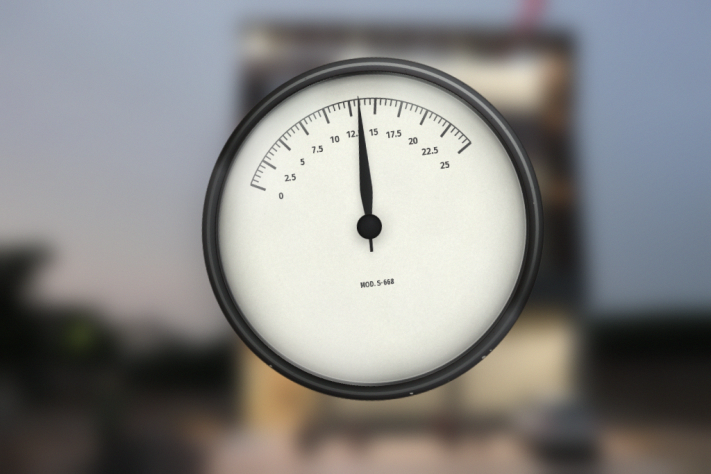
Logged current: {"value": 13.5, "unit": "A"}
